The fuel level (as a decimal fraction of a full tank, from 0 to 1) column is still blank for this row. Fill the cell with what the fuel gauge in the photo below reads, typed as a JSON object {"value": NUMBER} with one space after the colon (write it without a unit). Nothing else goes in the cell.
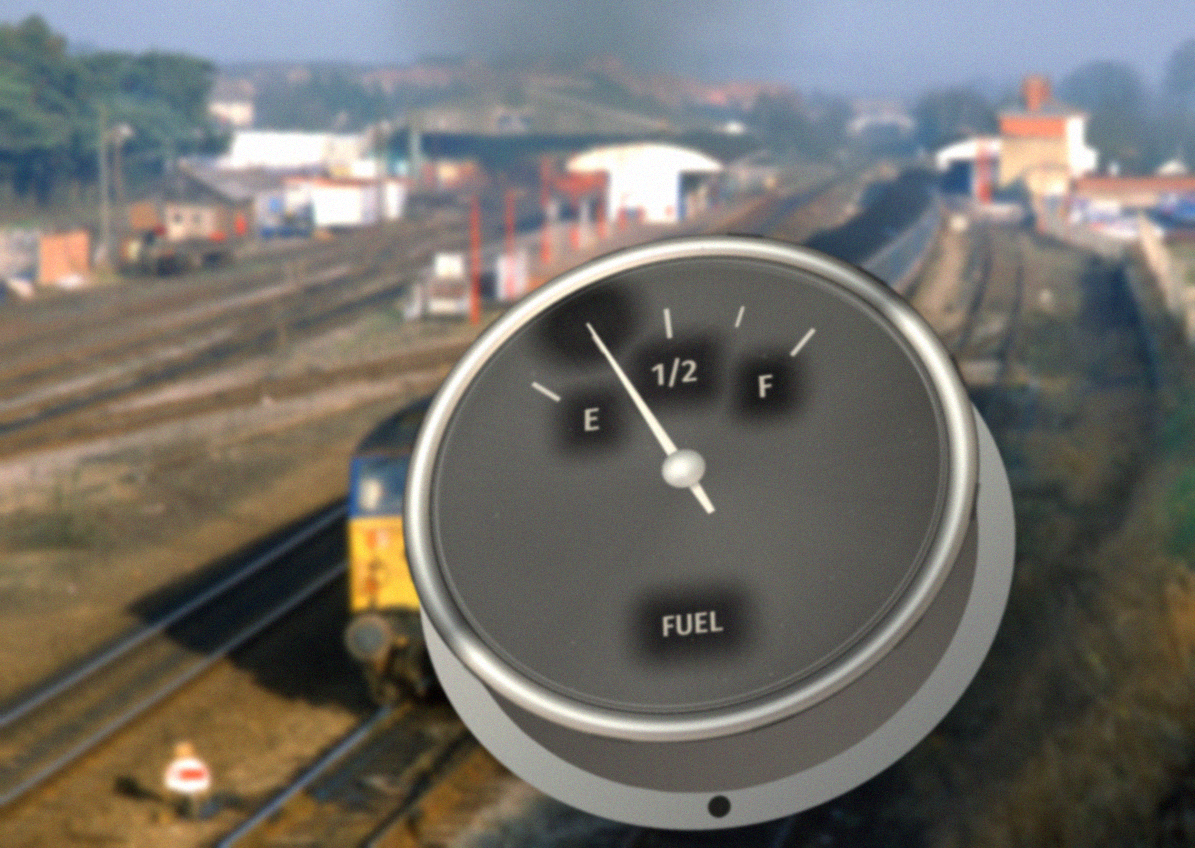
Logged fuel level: {"value": 0.25}
